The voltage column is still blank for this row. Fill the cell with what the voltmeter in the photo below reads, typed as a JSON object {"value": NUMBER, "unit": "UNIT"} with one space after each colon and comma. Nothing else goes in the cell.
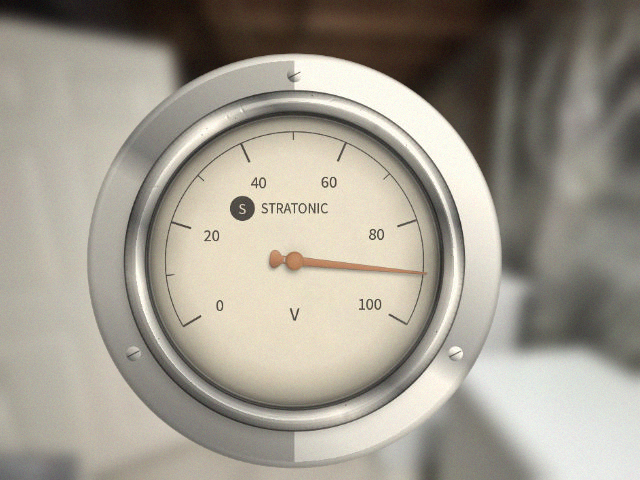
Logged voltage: {"value": 90, "unit": "V"}
